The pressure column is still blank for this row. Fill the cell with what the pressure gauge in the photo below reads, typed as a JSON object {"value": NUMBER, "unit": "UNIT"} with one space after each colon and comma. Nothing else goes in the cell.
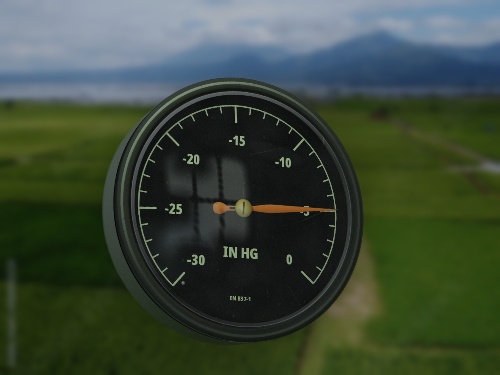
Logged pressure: {"value": -5, "unit": "inHg"}
